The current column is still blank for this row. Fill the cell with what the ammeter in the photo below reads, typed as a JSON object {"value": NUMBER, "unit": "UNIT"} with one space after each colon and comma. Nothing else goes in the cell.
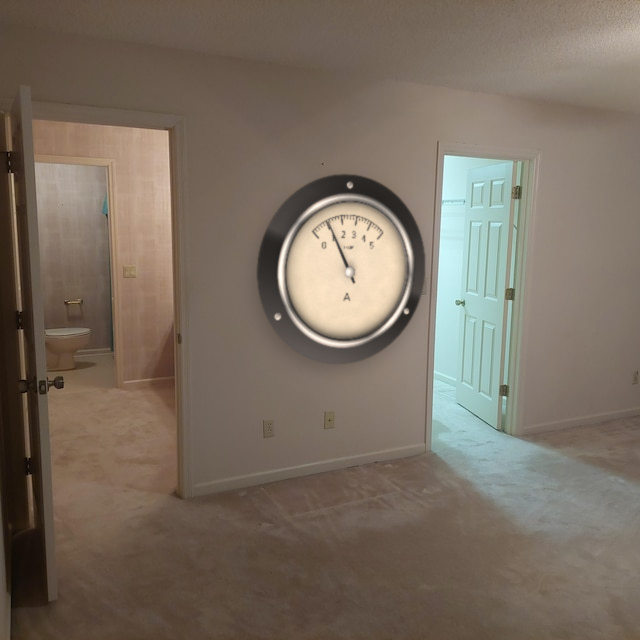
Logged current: {"value": 1, "unit": "A"}
